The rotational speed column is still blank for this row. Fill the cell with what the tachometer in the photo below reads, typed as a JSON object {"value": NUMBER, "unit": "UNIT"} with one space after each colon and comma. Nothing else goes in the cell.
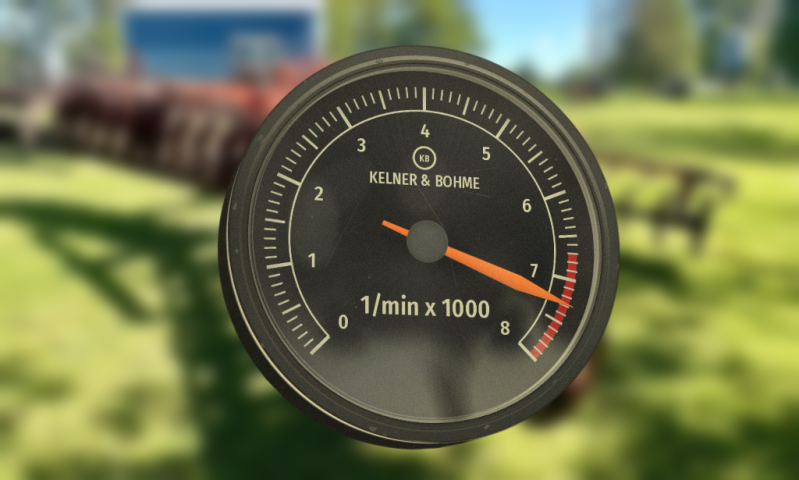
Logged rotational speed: {"value": 7300, "unit": "rpm"}
